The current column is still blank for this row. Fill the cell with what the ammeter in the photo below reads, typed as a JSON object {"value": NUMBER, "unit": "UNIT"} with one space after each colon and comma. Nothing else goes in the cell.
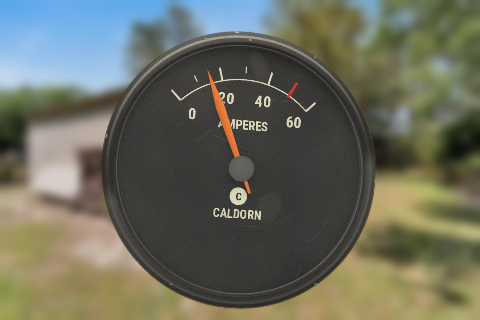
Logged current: {"value": 15, "unit": "A"}
